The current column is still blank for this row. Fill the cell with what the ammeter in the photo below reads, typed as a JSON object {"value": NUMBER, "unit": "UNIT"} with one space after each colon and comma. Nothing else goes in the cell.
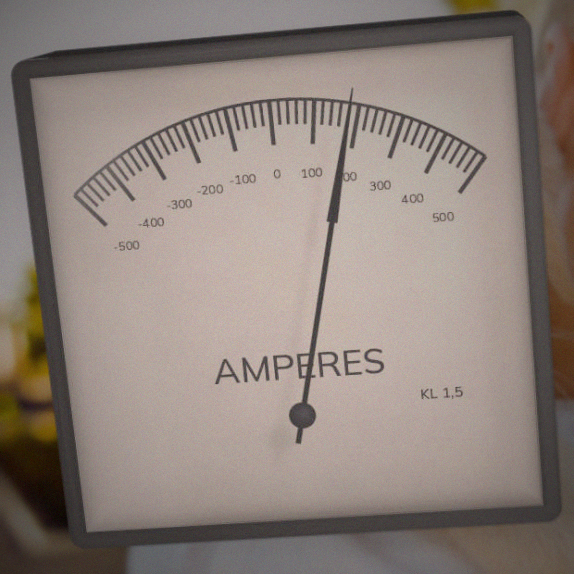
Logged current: {"value": 180, "unit": "A"}
